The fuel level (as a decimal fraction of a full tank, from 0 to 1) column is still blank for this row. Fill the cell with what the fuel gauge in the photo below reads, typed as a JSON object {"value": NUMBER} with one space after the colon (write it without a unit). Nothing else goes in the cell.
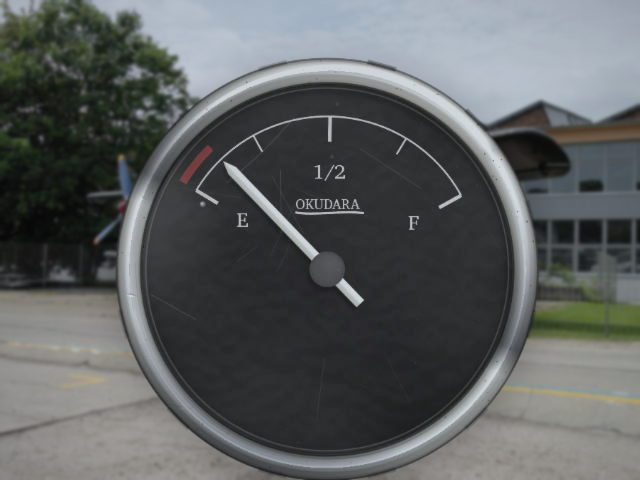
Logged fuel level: {"value": 0.125}
